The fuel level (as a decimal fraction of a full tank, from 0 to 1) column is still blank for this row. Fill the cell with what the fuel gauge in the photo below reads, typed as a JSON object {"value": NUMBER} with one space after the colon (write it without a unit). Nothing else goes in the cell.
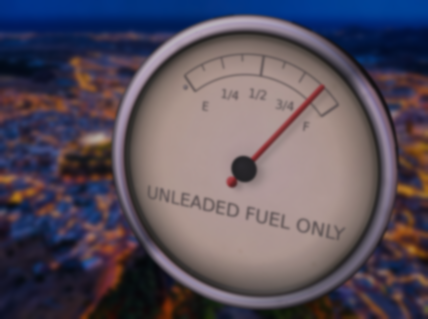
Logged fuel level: {"value": 0.875}
